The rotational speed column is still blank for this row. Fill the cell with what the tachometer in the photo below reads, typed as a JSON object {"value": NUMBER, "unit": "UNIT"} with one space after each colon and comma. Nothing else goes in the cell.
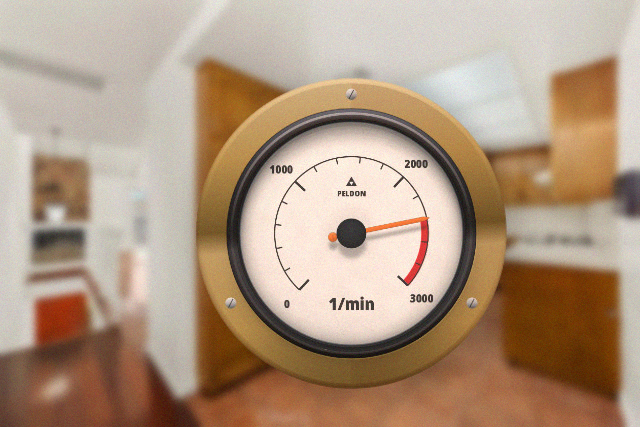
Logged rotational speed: {"value": 2400, "unit": "rpm"}
